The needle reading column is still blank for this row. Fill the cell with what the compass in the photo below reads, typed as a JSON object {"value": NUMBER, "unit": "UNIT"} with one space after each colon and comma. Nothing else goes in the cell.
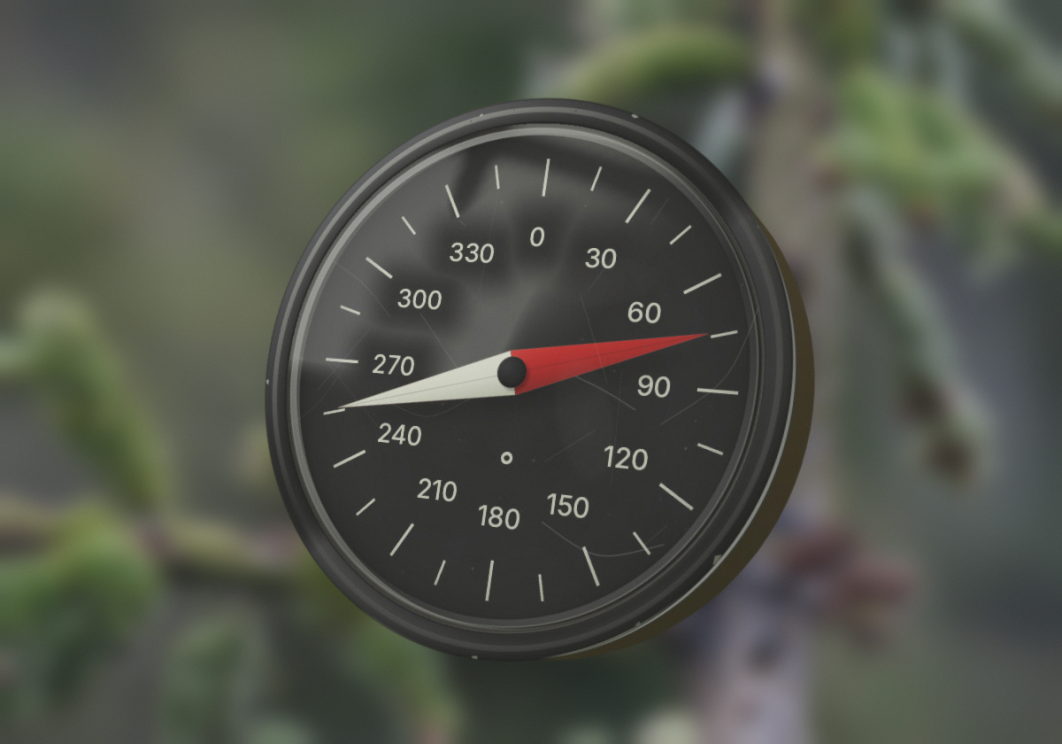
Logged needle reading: {"value": 75, "unit": "°"}
